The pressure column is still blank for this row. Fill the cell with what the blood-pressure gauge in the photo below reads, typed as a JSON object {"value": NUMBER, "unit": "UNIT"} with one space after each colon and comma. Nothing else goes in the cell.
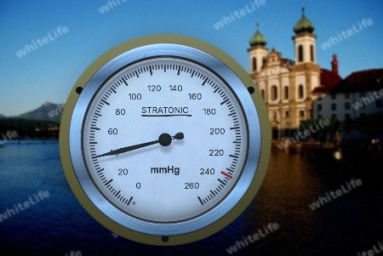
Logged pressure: {"value": 40, "unit": "mmHg"}
